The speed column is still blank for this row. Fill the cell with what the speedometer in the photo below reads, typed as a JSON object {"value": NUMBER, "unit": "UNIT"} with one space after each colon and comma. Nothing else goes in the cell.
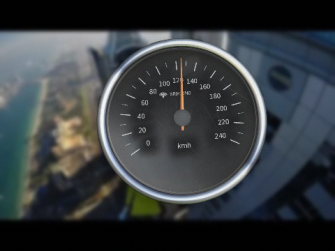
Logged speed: {"value": 125, "unit": "km/h"}
